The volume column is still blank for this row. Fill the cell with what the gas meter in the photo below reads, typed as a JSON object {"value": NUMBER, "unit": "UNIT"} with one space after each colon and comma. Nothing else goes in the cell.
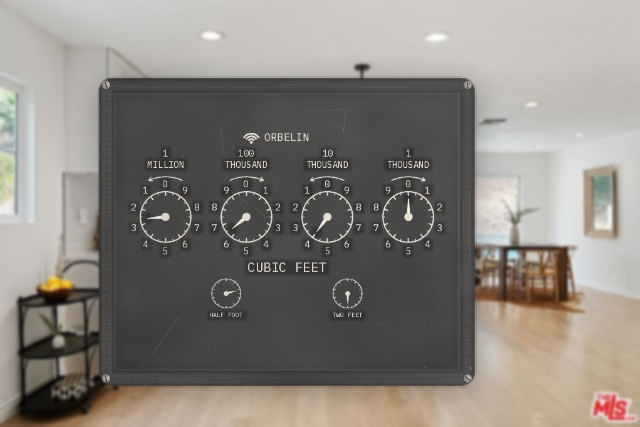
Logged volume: {"value": 264000, "unit": "ft³"}
